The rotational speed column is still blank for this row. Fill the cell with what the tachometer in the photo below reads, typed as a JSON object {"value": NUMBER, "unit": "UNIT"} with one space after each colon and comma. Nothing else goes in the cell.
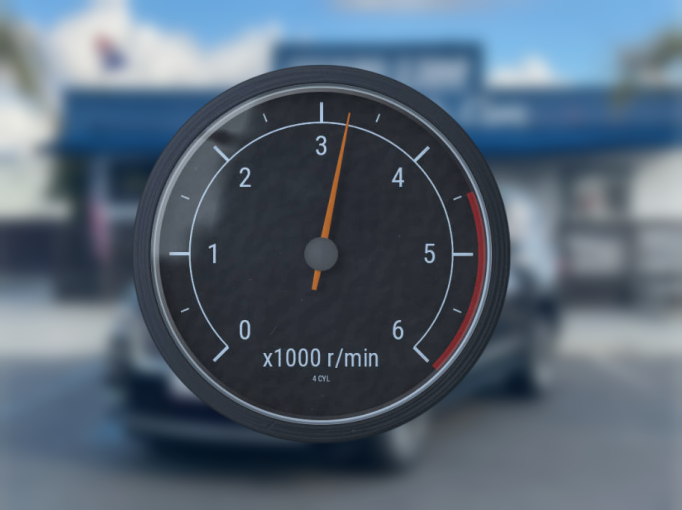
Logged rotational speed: {"value": 3250, "unit": "rpm"}
